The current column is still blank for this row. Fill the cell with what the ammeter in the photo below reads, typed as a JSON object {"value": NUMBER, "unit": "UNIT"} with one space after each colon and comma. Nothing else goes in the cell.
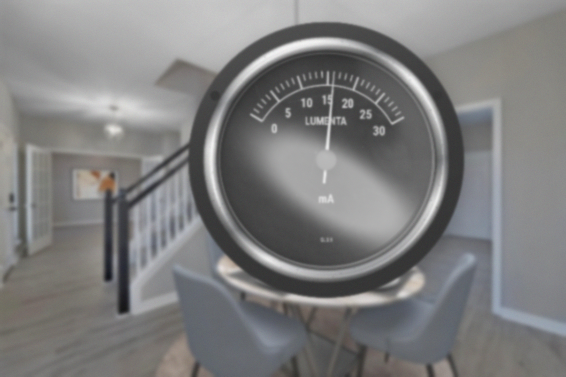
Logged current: {"value": 16, "unit": "mA"}
